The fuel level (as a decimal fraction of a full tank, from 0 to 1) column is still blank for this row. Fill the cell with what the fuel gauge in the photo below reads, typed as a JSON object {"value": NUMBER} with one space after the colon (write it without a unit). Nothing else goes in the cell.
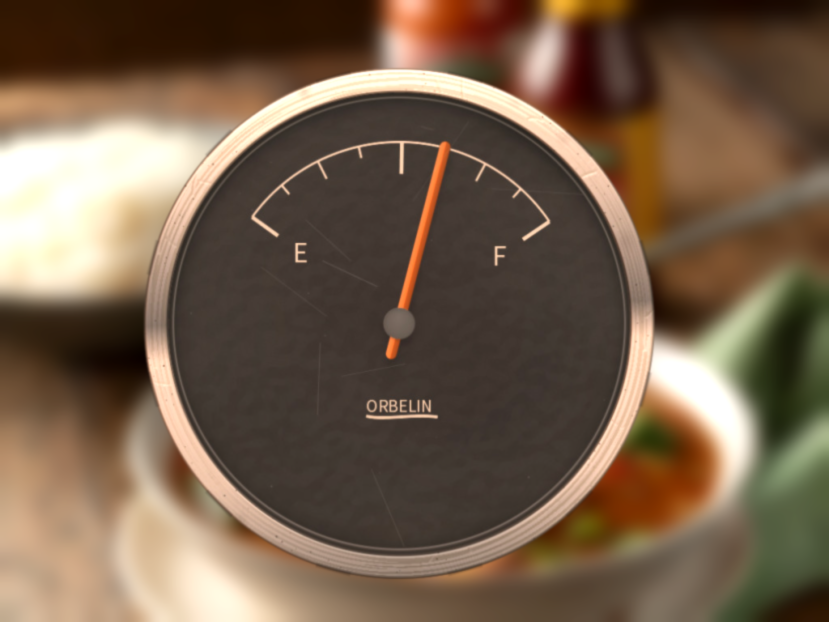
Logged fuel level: {"value": 0.625}
